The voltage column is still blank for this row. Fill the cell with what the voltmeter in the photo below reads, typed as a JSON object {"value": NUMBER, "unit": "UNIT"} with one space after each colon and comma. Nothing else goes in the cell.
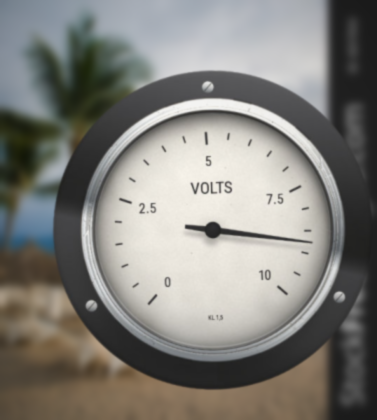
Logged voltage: {"value": 8.75, "unit": "V"}
